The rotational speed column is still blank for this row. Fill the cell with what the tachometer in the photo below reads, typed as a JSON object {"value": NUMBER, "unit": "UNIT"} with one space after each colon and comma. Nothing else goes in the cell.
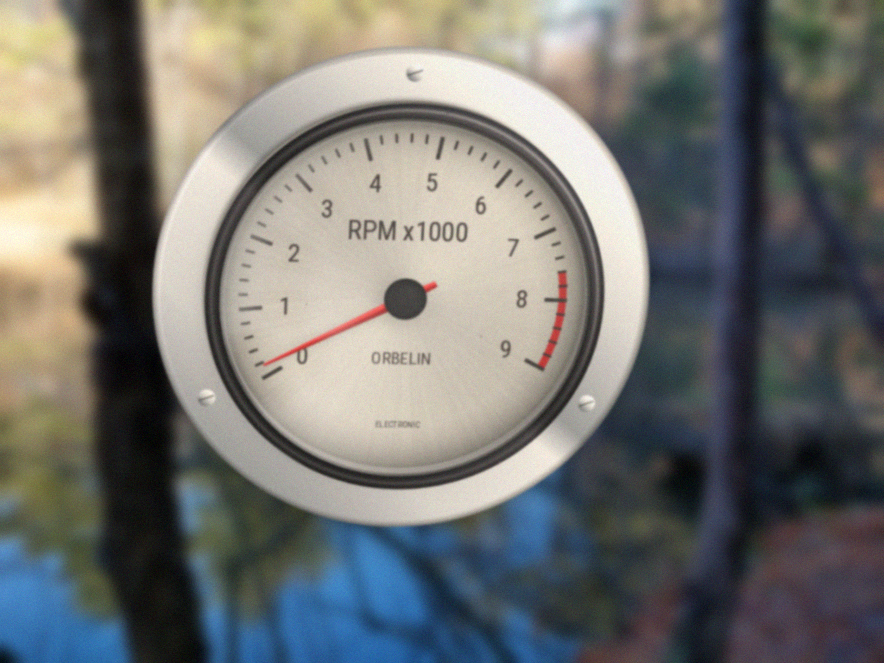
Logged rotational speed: {"value": 200, "unit": "rpm"}
